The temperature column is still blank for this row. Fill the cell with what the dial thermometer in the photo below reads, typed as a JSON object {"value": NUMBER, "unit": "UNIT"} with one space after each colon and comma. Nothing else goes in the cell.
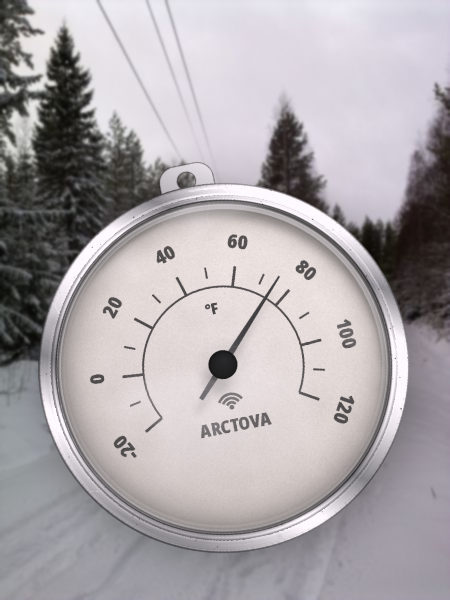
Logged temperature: {"value": 75, "unit": "°F"}
